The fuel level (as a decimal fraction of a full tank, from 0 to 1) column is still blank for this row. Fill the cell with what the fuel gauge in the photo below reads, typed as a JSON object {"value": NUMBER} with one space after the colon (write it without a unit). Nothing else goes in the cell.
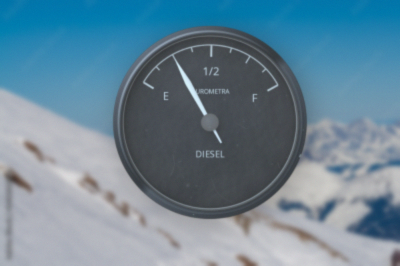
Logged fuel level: {"value": 0.25}
